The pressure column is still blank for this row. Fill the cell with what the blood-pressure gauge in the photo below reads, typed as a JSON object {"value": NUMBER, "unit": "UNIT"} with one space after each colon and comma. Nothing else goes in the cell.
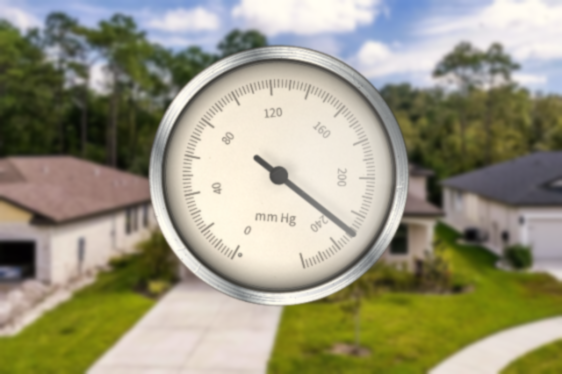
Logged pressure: {"value": 230, "unit": "mmHg"}
